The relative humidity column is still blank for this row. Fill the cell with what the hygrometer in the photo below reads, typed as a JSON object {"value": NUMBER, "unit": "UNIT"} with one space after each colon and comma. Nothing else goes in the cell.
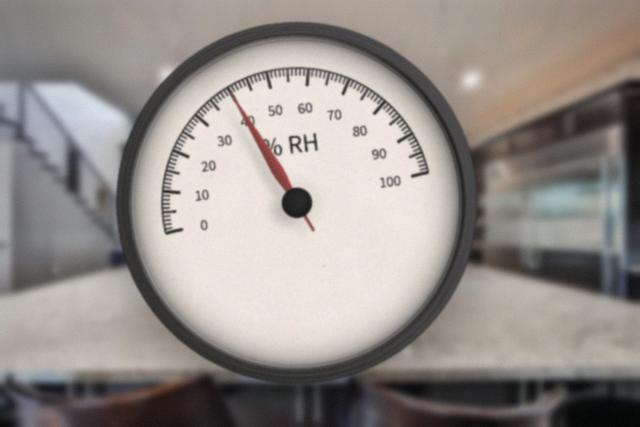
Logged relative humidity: {"value": 40, "unit": "%"}
